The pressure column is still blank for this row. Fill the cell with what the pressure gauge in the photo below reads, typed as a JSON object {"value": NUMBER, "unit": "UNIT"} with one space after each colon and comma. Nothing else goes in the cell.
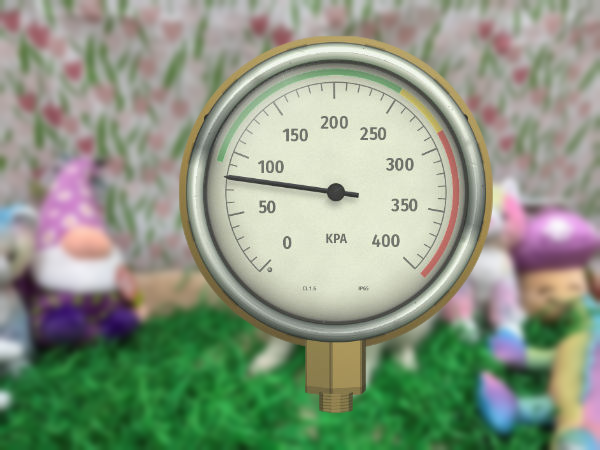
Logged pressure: {"value": 80, "unit": "kPa"}
